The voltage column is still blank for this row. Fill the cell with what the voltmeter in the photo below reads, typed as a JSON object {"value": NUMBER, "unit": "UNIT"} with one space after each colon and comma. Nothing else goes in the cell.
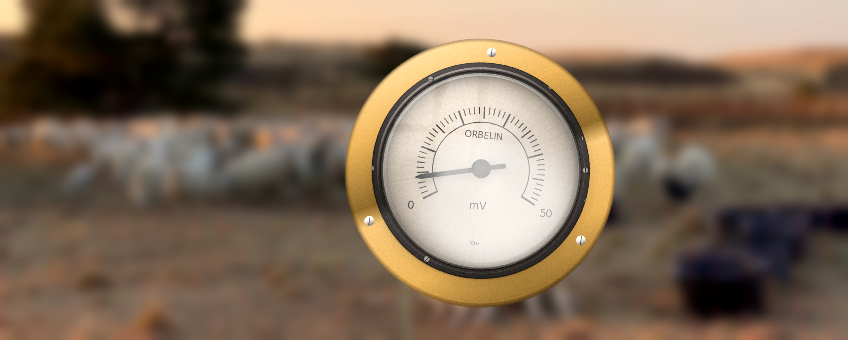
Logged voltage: {"value": 4, "unit": "mV"}
